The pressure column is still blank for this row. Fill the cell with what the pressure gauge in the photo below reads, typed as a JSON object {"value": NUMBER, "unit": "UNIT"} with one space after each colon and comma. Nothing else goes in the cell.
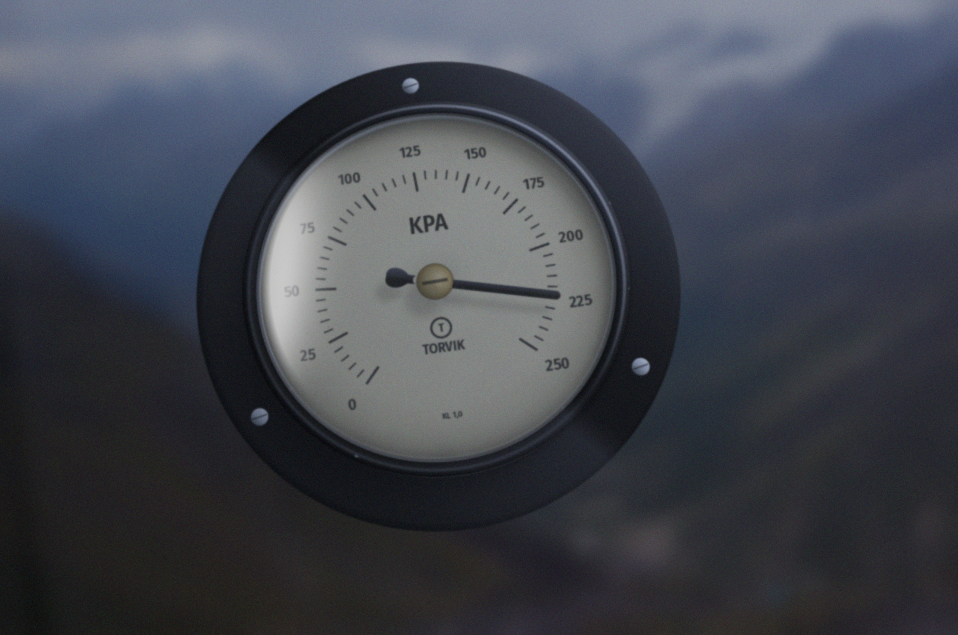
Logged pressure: {"value": 225, "unit": "kPa"}
